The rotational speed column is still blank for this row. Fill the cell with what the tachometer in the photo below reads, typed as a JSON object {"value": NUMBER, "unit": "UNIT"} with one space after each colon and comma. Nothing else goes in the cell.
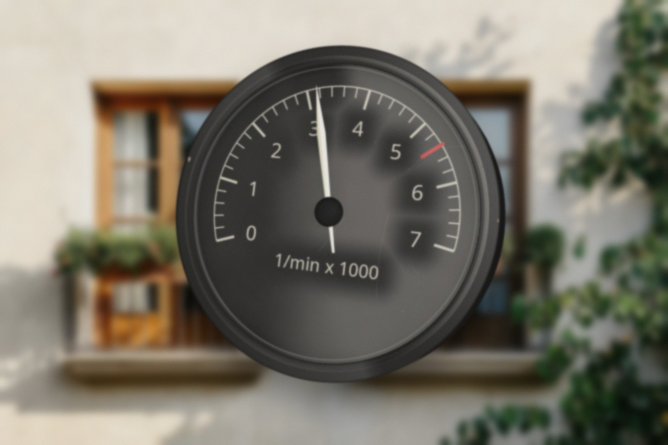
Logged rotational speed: {"value": 3200, "unit": "rpm"}
